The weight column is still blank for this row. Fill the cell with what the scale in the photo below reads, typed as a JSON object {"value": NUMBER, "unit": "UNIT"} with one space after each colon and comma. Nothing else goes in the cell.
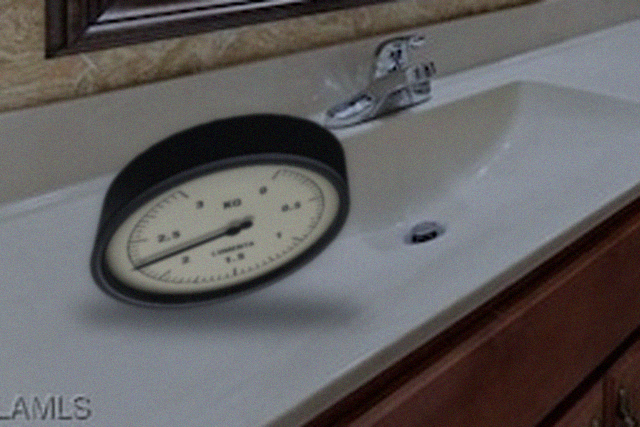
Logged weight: {"value": 2.25, "unit": "kg"}
